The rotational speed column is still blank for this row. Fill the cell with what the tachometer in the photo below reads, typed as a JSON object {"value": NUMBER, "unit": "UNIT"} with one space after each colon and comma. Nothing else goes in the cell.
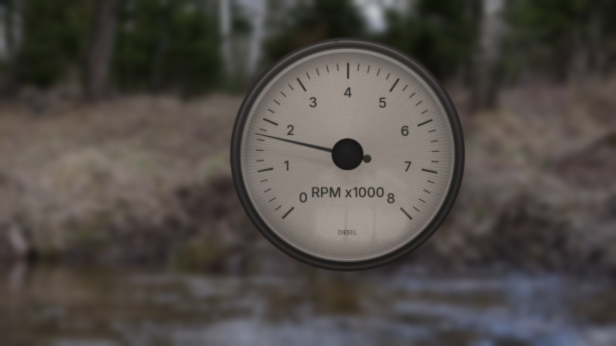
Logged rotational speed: {"value": 1700, "unit": "rpm"}
